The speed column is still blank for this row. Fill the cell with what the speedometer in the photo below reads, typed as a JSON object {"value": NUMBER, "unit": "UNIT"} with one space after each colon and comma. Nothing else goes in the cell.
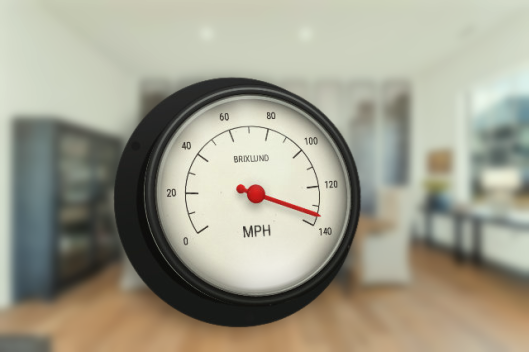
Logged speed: {"value": 135, "unit": "mph"}
